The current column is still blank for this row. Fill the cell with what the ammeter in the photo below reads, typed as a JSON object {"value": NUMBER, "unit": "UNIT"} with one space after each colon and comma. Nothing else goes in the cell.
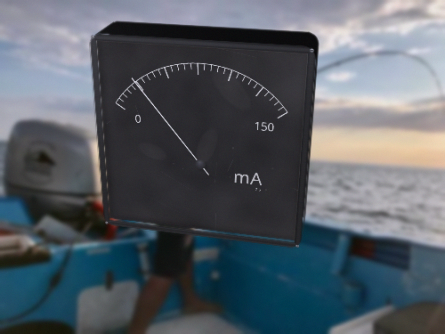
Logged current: {"value": 25, "unit": "mA"}
